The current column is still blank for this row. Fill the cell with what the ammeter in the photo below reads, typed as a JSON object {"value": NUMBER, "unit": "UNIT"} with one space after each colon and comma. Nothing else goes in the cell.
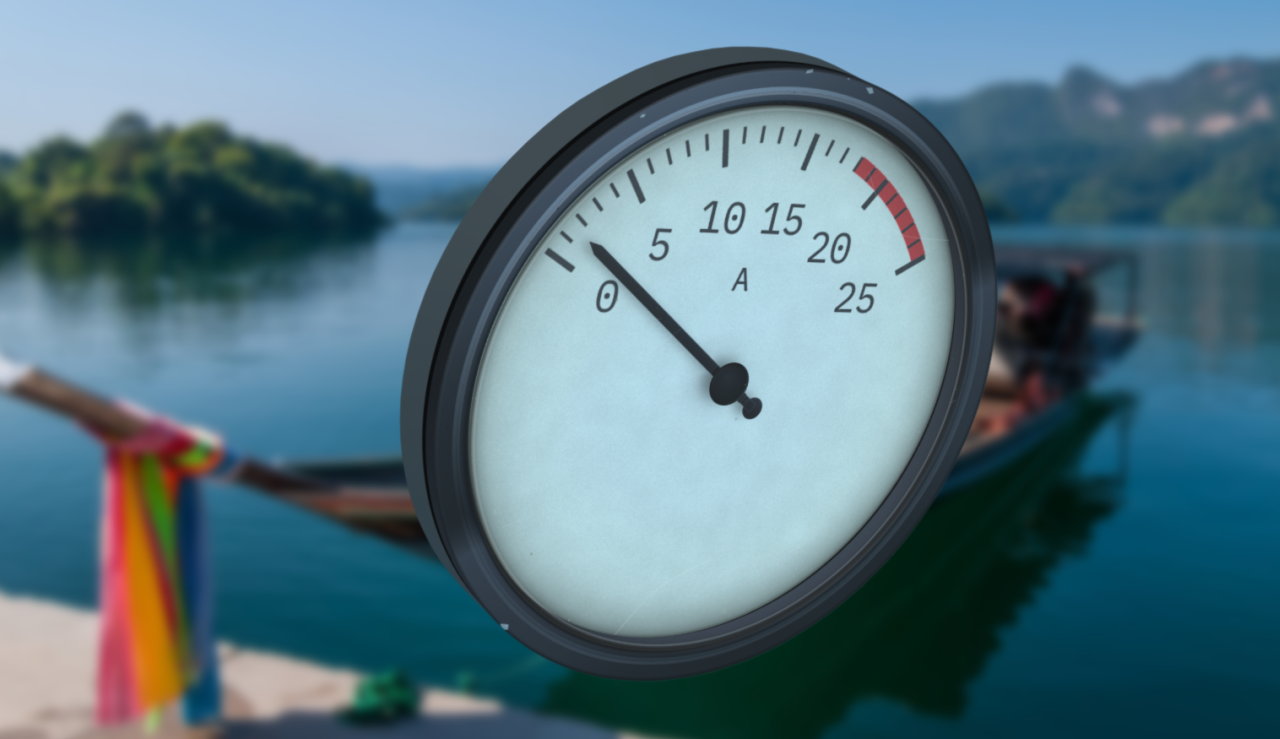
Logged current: {"value": 1.5, "unit": "A"}
